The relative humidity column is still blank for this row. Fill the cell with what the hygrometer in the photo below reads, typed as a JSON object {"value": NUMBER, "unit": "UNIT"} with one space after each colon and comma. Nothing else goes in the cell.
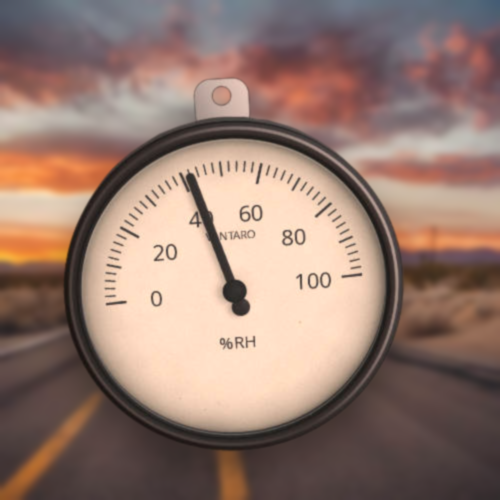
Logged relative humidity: {"value": 42, "unit": "%"}
